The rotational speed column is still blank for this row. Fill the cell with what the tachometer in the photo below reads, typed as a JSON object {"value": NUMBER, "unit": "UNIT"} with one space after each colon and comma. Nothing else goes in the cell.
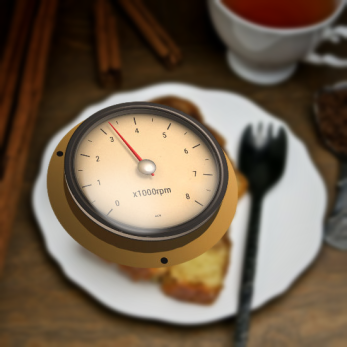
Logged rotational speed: {"value": 3250, "unit": "rpm"}
